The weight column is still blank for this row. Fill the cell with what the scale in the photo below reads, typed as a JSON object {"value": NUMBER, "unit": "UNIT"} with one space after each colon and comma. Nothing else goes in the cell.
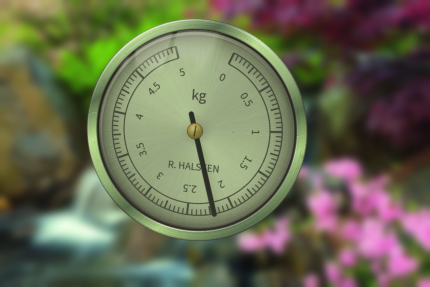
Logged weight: {"value": 2.2, "unit": "kg"}
